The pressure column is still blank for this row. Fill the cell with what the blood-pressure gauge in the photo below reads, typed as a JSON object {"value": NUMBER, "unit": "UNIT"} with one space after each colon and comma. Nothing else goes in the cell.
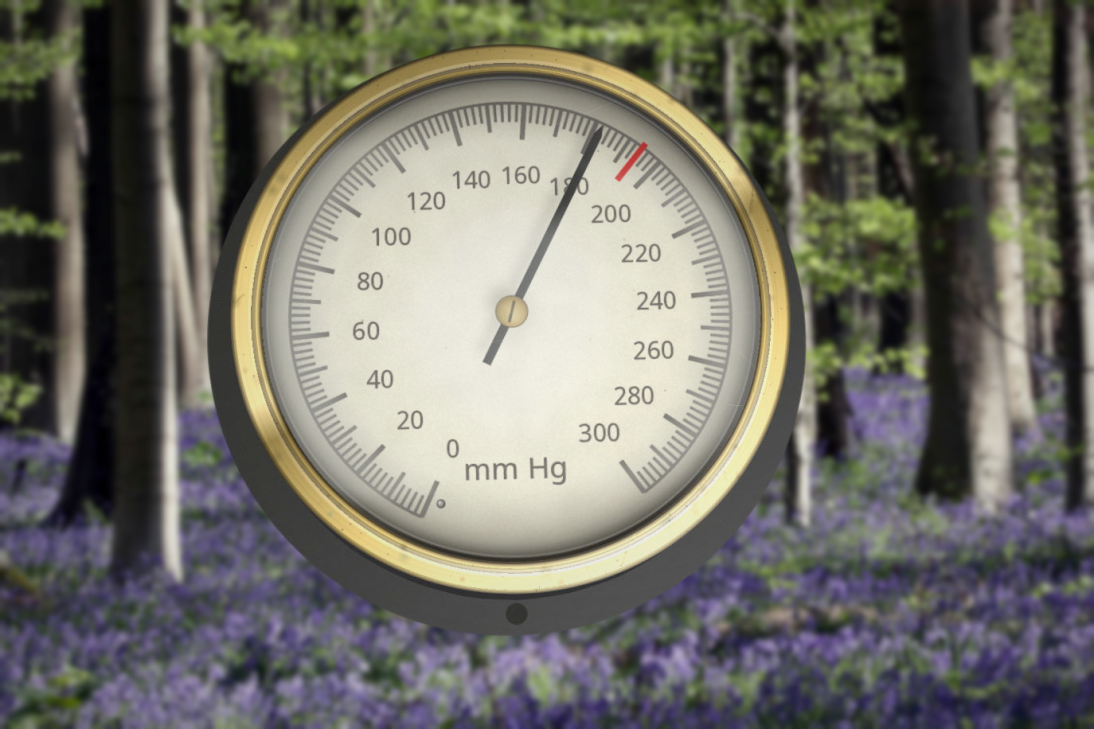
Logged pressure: {"value": 182, "unit": "mmHg"}
